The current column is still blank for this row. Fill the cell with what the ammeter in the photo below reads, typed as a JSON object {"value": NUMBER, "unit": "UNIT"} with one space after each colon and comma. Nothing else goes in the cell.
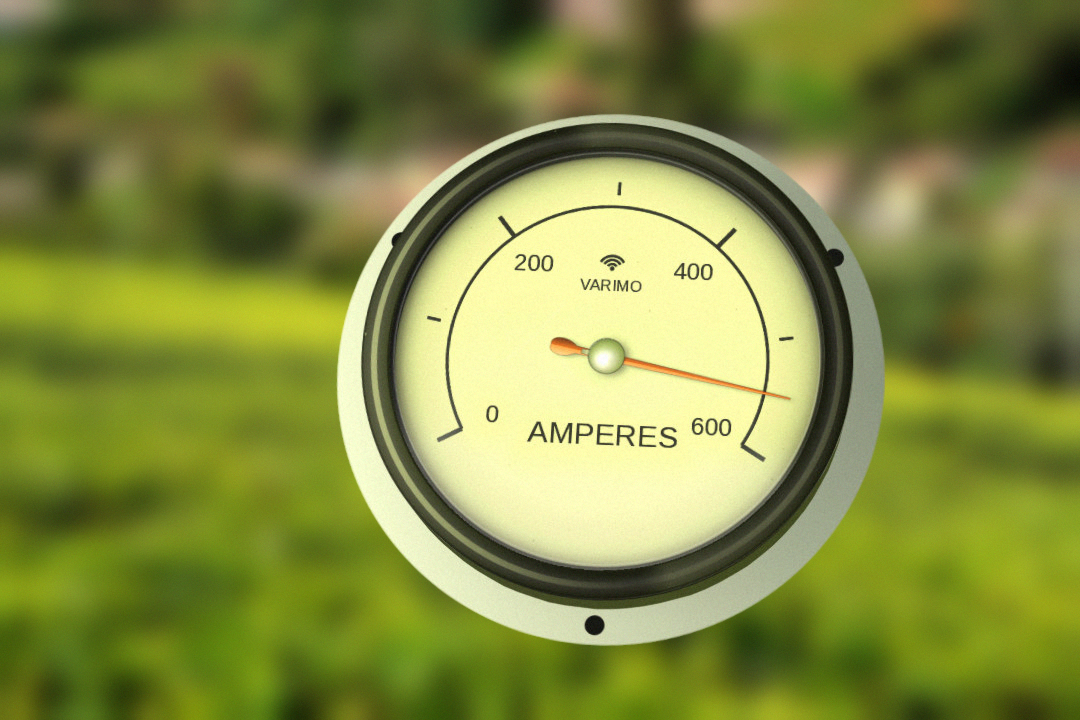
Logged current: {"value": 550, "unit": "A"}
